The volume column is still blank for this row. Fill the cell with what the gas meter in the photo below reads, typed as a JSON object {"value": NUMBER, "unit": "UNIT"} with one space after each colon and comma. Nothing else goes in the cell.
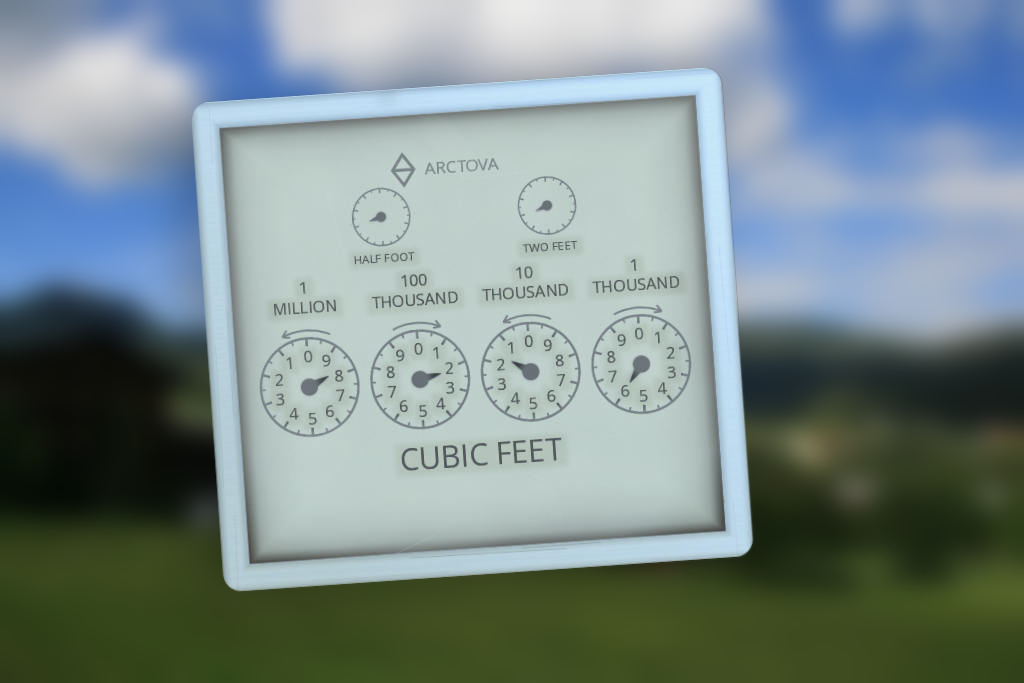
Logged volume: {"value": 821600, "unit": "ft³"}
